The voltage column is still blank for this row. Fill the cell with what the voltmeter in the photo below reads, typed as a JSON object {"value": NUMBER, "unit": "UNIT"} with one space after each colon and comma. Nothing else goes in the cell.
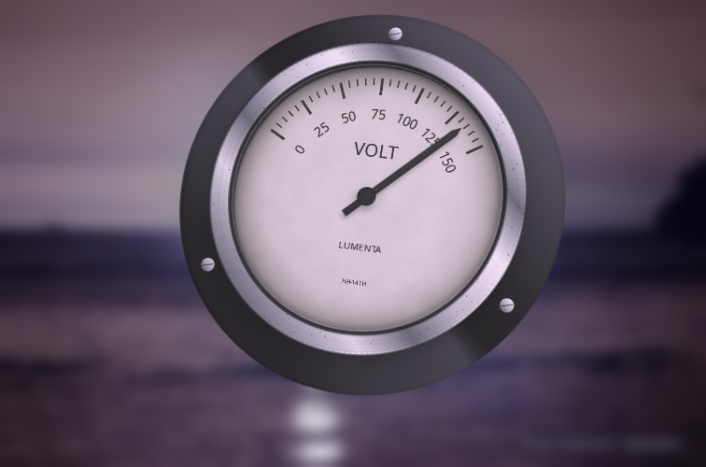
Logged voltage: {"value": 135, "unit": "V"}
